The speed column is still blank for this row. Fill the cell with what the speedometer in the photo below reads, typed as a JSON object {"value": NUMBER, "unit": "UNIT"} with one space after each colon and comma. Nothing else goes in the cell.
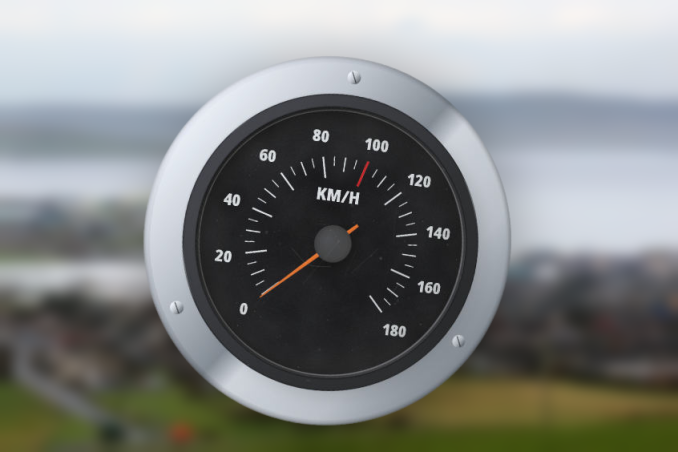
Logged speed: {"value": 0, "unit": "km/h"}
